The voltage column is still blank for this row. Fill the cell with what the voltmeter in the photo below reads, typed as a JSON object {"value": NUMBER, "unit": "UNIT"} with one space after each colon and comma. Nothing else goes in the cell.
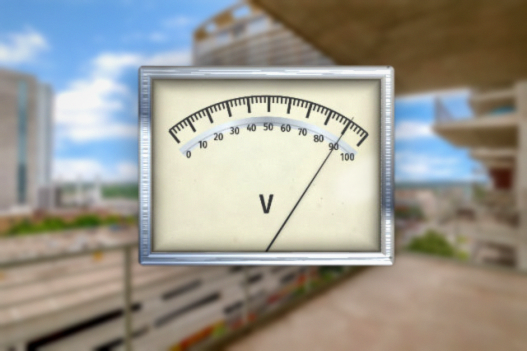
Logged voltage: {"value": 90, "unit": "V"}
